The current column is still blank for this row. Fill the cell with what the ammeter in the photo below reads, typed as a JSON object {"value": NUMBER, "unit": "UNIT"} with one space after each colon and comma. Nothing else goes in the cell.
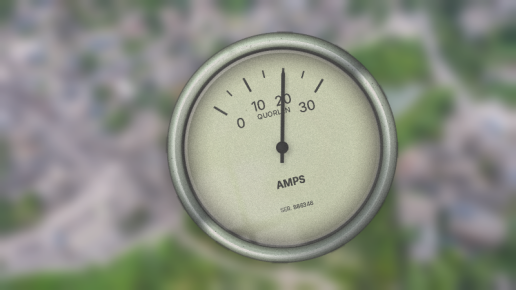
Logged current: {"value": 20, "unit": "A"}
